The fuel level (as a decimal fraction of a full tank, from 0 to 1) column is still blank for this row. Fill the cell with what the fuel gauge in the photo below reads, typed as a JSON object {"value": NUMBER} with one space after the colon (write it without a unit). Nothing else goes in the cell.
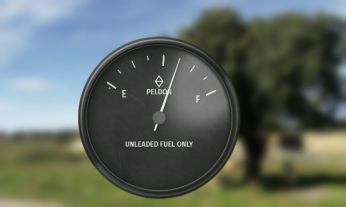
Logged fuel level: {"value": 0.625}
